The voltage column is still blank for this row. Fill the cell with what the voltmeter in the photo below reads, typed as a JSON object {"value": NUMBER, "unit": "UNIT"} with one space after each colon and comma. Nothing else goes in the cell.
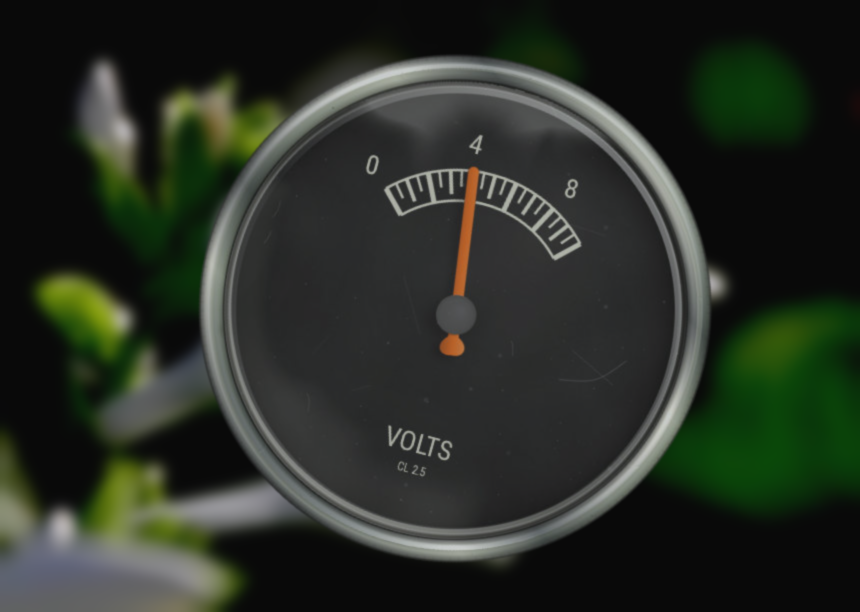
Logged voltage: {"value": 4, "unit": "V"}
